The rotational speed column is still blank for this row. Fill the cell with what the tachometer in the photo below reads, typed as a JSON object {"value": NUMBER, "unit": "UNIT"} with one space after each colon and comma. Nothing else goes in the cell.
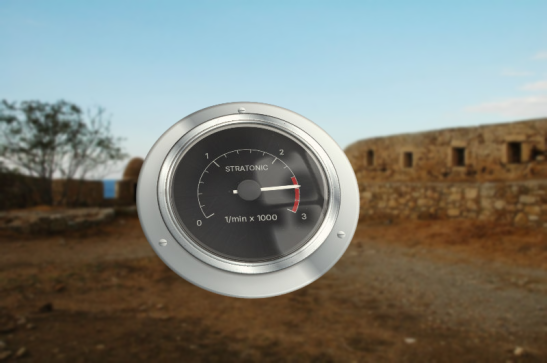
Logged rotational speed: {"value": 2600, "unit": "rpm"}
